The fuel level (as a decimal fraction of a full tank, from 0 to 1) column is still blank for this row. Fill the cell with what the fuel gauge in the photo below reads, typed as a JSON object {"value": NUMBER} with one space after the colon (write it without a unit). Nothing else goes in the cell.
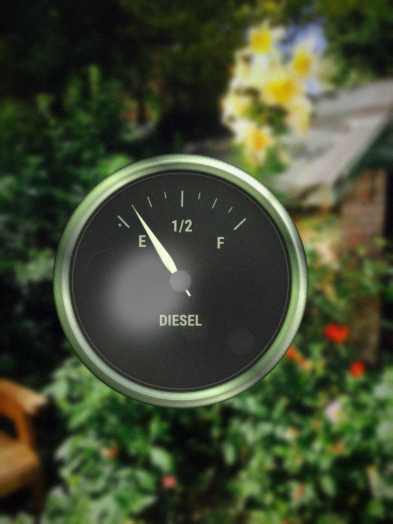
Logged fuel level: {"value": 0.125}
